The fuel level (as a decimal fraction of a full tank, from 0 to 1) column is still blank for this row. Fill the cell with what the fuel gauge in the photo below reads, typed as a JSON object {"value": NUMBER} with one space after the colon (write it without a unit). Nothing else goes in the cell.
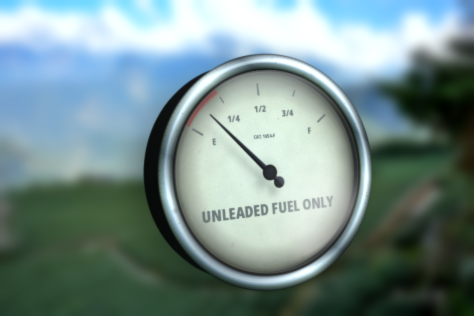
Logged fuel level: {"value": 0.125}
